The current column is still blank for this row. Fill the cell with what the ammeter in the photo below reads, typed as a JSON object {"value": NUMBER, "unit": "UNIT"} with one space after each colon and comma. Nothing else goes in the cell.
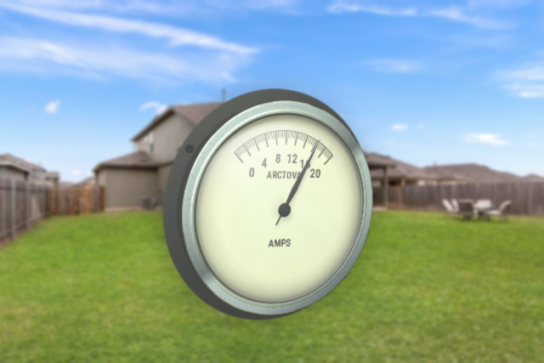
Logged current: {"value": 16, "unit": "A"}
